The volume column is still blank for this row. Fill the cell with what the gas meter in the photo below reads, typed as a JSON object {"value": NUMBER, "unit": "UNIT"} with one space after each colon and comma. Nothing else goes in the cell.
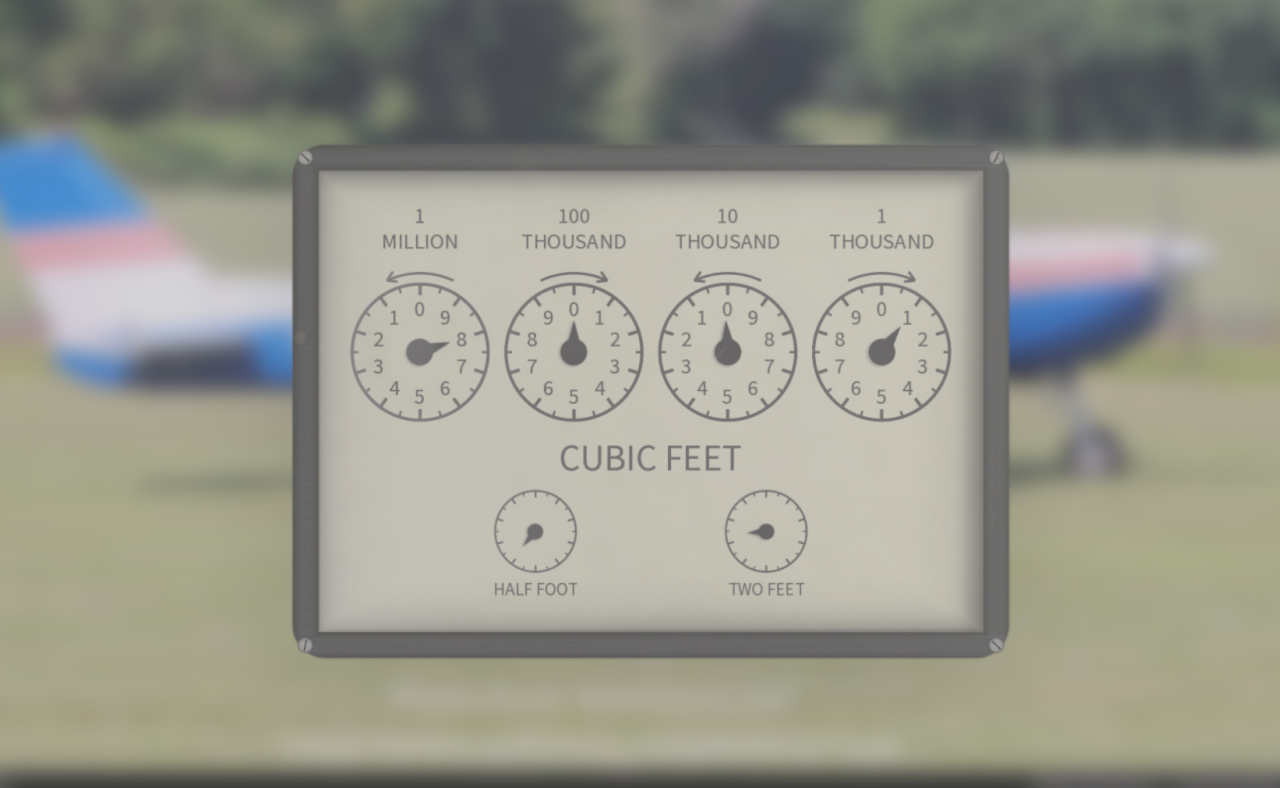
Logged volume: {"value": 800100, "unit": "ft³"}
